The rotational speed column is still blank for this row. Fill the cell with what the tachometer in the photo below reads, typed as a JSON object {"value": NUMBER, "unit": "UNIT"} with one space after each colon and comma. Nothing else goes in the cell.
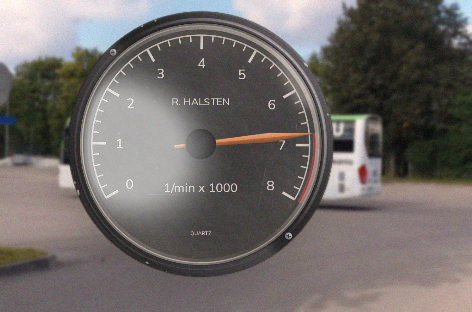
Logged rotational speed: {"value": 6800, "unit": "rpm"}
